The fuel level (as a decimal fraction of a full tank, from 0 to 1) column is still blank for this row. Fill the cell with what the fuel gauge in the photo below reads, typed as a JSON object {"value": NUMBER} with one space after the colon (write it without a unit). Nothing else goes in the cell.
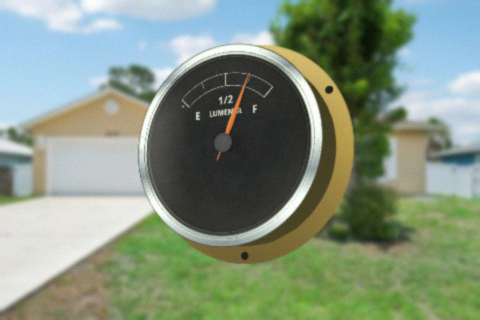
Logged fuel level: {"value": 0.75}
